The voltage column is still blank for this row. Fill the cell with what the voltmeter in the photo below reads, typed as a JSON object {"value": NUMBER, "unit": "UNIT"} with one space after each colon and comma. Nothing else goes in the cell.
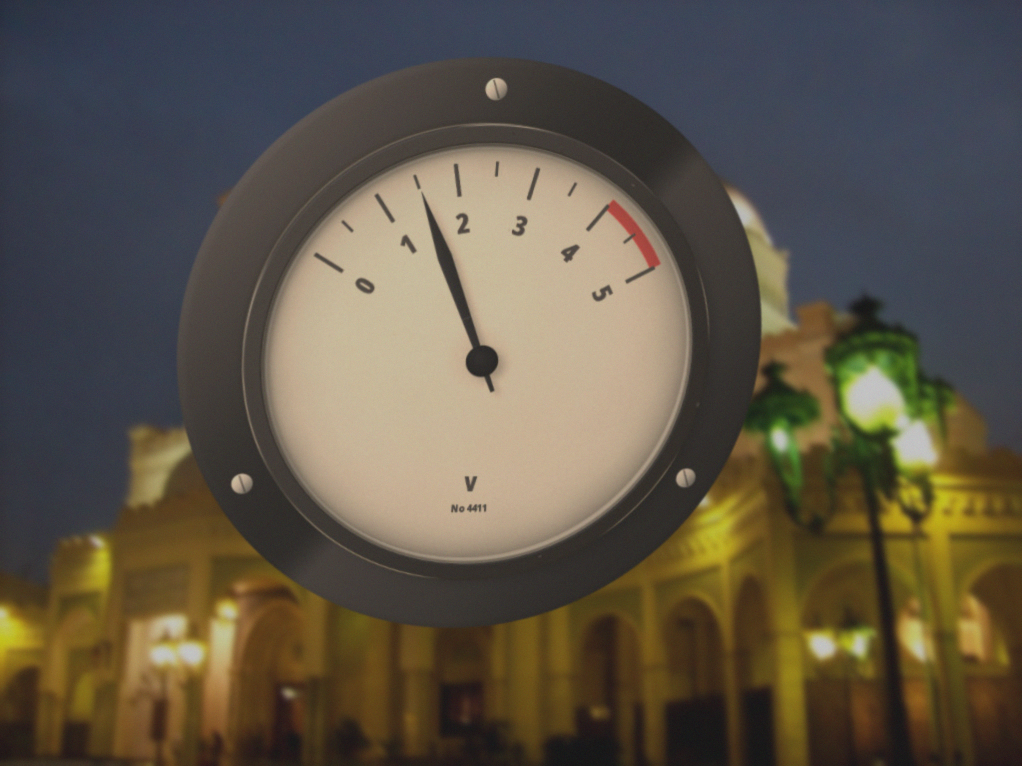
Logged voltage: {"value": 1.5, "unit": "V"}
